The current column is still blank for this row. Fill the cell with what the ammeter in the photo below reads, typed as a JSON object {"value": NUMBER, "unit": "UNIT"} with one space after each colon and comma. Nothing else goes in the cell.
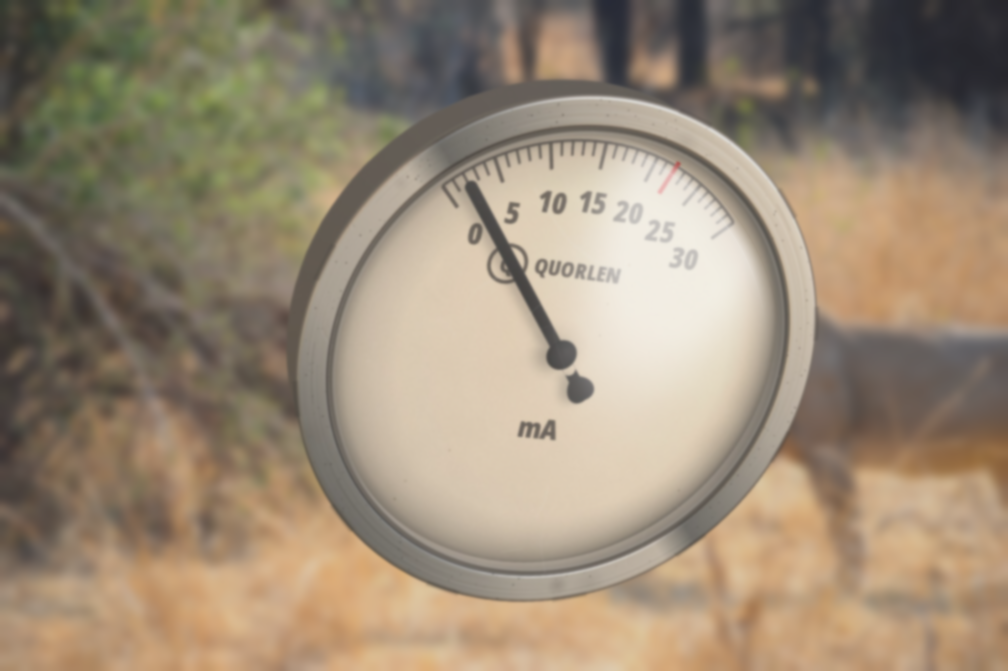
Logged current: {"value": 2, "unit": "mA"}
